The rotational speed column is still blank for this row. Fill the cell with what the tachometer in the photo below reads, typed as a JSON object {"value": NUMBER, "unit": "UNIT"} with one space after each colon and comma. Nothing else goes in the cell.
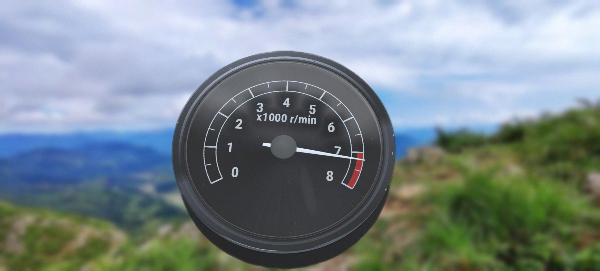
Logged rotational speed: {"value": 7250, "unit": "rpm"}
